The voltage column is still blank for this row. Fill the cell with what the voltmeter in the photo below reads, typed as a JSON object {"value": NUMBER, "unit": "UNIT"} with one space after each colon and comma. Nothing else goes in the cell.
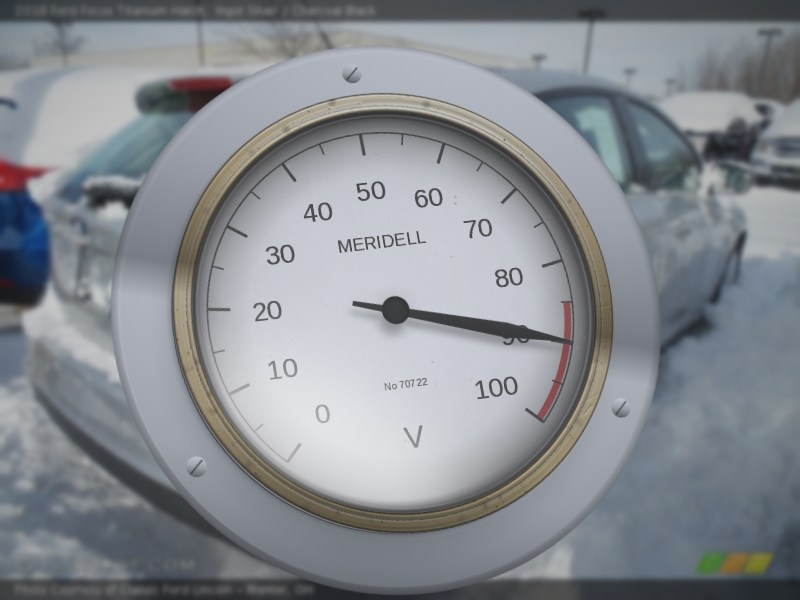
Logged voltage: {"value": 90, "unit": "V"}
